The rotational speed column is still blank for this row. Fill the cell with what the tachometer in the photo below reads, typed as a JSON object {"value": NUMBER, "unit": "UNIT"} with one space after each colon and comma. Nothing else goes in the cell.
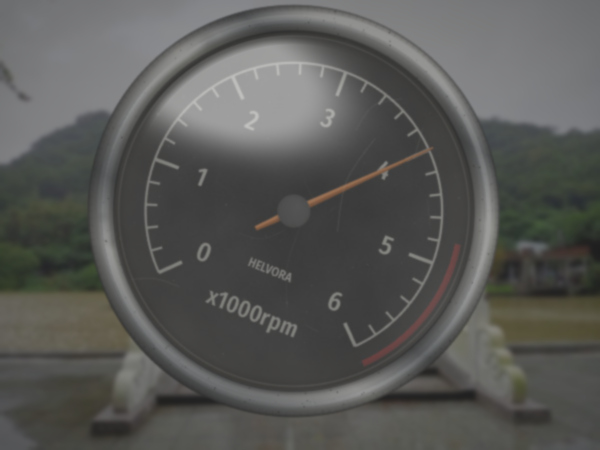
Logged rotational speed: {"value": 4000, "unit": "rpm"}
